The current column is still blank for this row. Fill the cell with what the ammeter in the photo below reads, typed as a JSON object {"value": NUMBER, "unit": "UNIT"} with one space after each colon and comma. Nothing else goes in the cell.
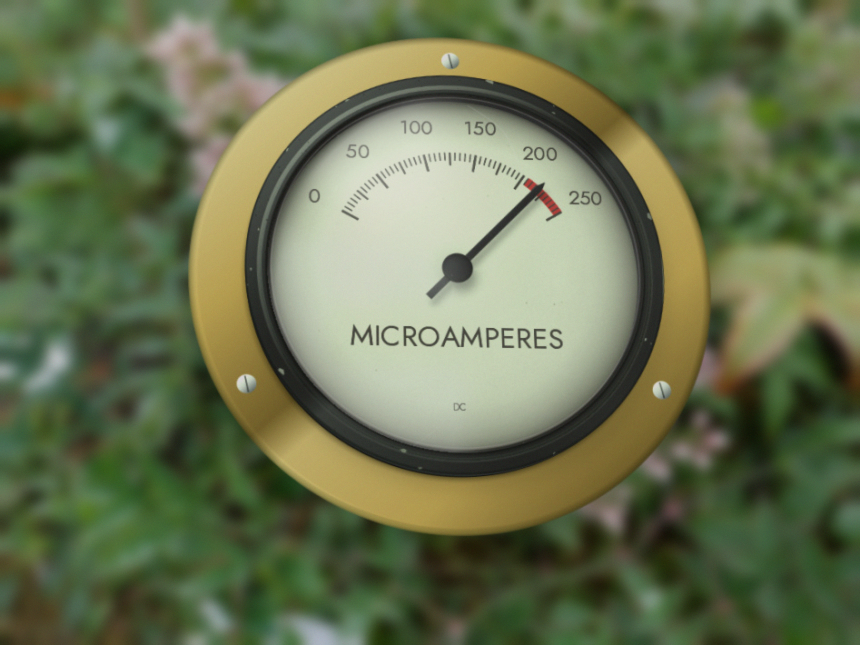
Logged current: {"value": 220, "unit": "µA"}
